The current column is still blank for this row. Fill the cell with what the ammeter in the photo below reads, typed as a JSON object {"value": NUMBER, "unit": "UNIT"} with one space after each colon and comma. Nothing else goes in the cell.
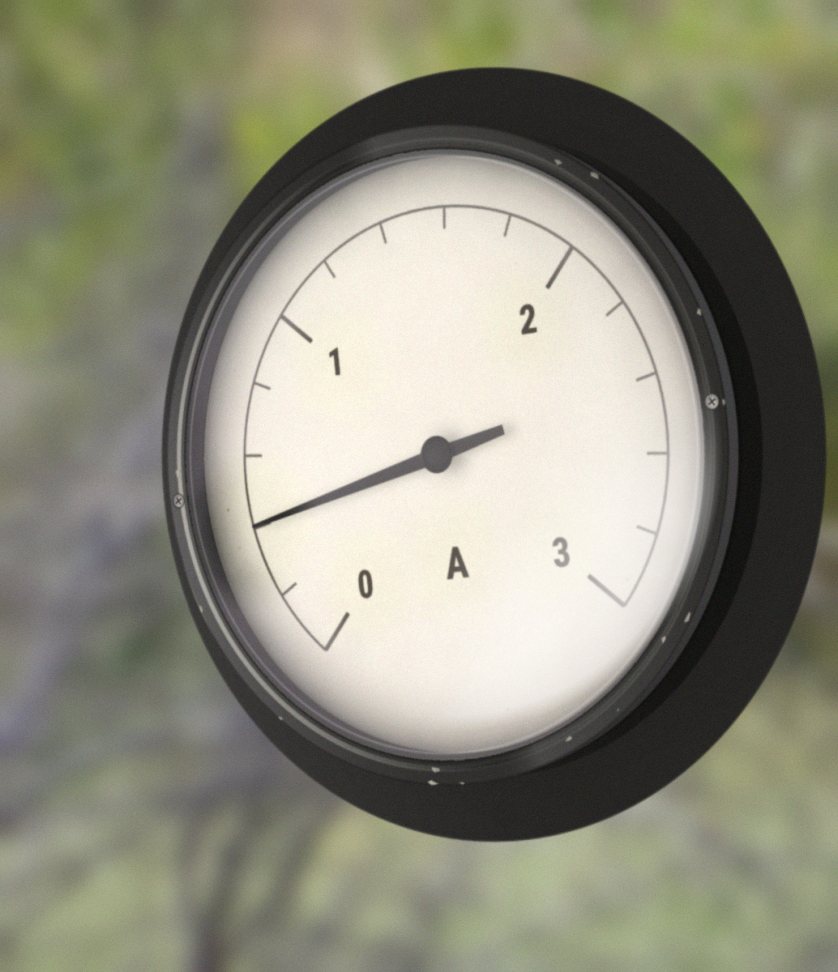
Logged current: {"value": 0.4, "unit": "A"}
